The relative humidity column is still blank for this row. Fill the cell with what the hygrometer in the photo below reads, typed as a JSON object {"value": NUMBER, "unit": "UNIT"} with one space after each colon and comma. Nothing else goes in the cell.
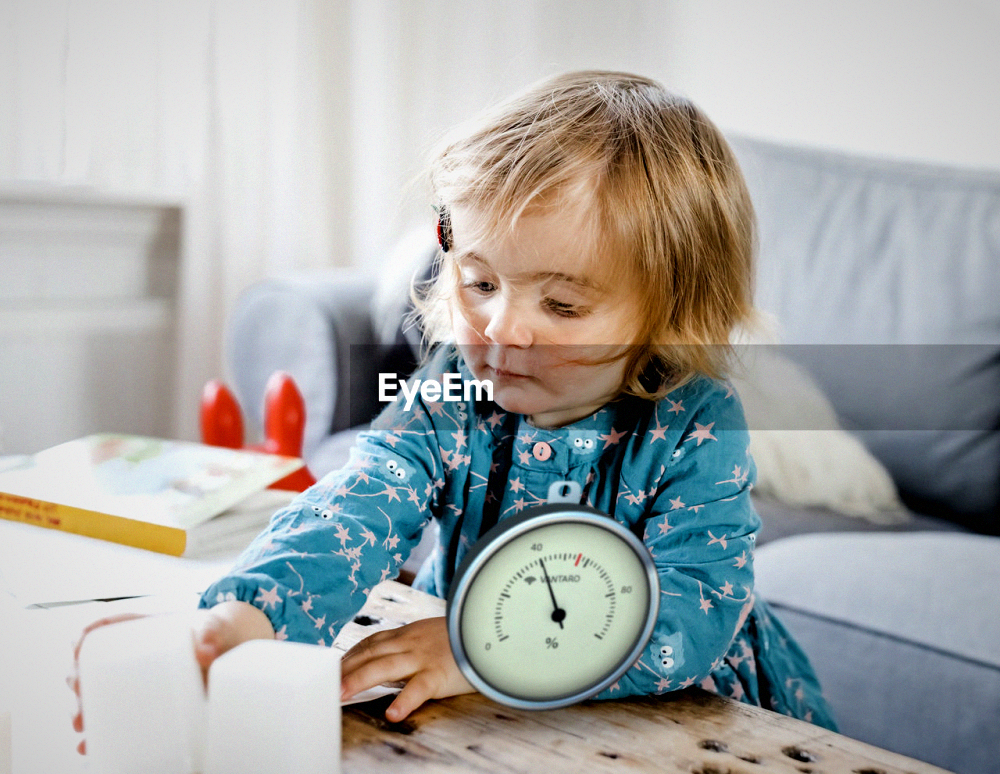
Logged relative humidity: {"value": 40, "unit": "%"}
